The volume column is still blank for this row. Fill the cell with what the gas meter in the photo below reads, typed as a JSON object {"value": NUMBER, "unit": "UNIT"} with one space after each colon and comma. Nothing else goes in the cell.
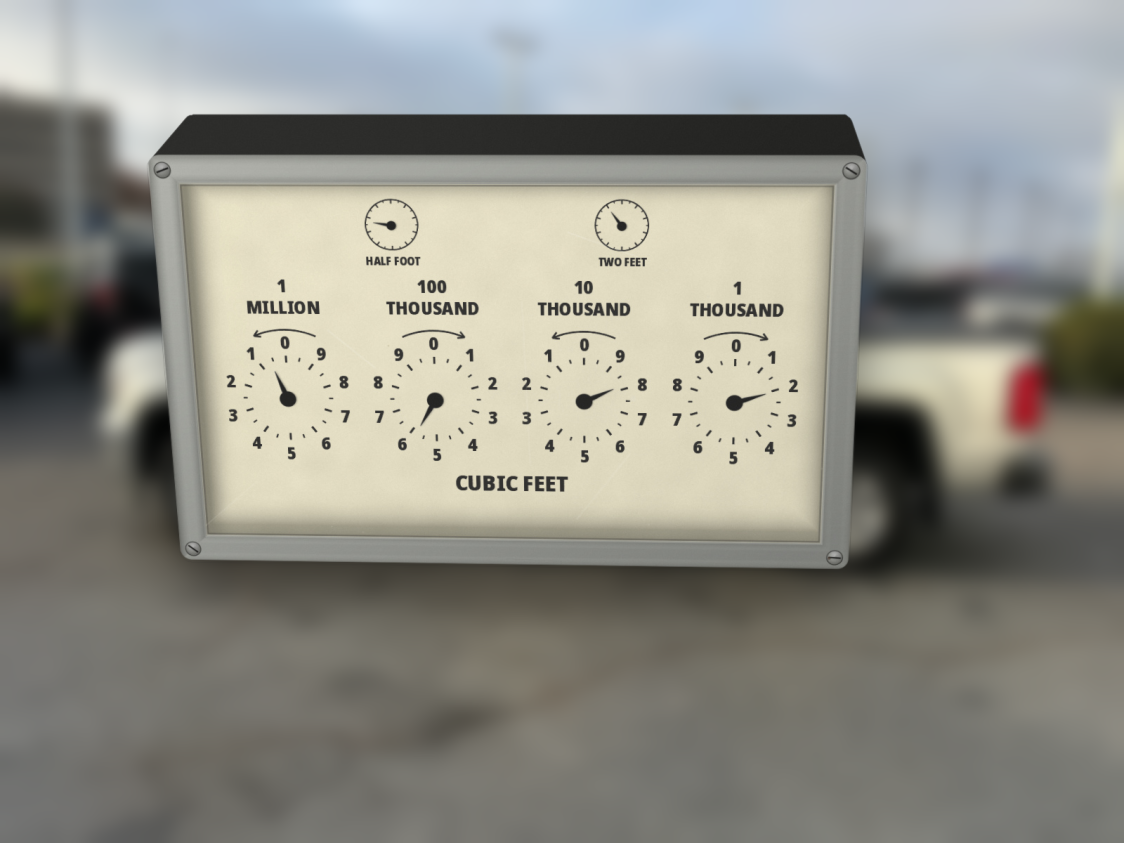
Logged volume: {"value": 58200, "unit": "ft³"}
